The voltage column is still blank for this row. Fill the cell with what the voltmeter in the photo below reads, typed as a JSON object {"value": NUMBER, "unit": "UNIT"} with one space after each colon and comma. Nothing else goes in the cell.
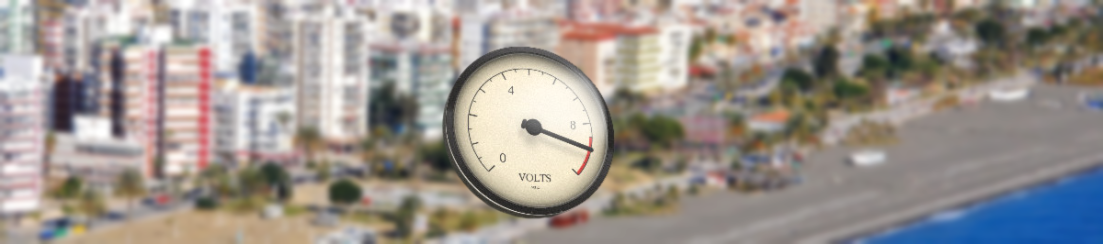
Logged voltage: {"value": 9, "unit": "V"}
